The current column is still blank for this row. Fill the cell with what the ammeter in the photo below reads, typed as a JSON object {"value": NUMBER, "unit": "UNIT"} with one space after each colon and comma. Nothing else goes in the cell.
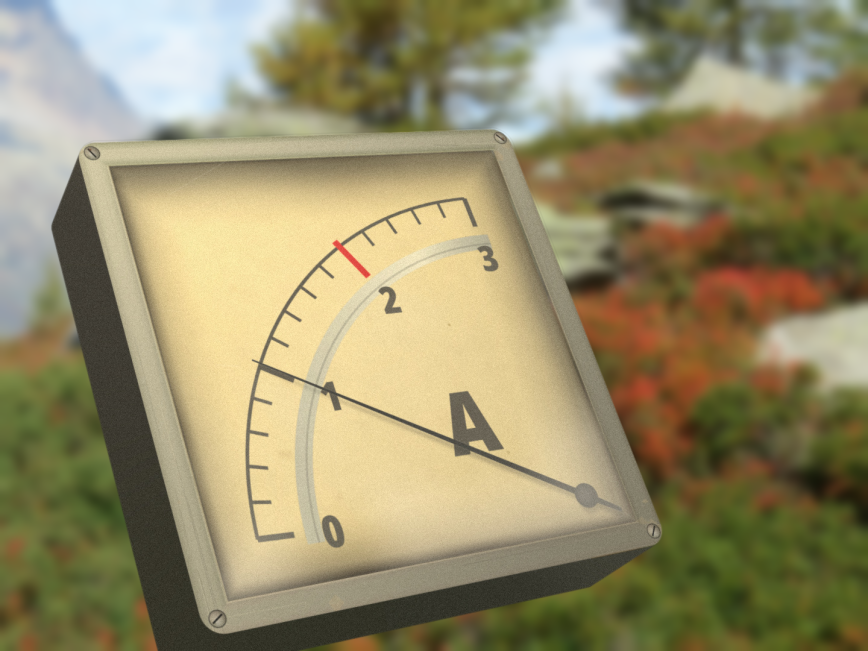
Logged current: {"value": 1, "unit": "A"}
